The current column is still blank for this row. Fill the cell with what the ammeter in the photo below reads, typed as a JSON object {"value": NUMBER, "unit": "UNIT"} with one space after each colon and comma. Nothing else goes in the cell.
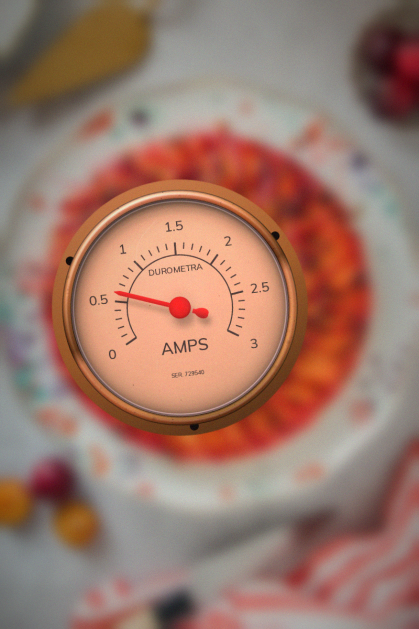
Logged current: {"value": 0.6, "unit": "A"}
